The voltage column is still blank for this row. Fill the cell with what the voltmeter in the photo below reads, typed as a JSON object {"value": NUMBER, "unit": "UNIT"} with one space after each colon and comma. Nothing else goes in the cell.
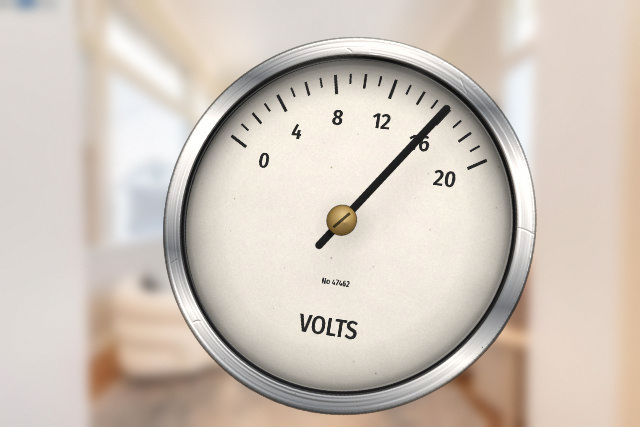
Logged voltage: {"value": 16, "unit": "V"}
